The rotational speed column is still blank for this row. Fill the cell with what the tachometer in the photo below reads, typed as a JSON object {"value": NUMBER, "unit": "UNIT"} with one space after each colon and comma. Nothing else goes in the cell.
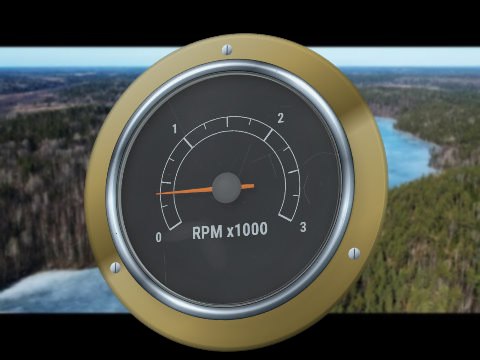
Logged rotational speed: {"value": 375, "unit": "rpm"}
